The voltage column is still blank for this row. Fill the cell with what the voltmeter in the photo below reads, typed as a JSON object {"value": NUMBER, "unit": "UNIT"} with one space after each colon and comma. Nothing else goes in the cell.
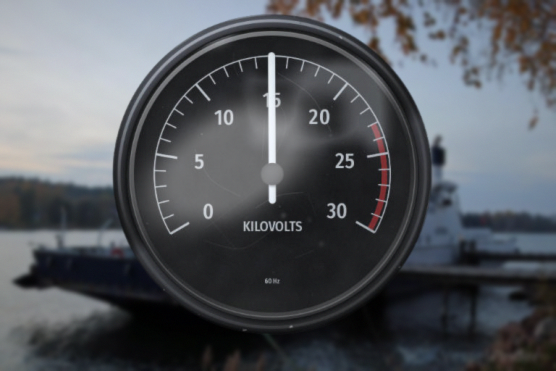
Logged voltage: {"value": 15, "unit": "kV"}
